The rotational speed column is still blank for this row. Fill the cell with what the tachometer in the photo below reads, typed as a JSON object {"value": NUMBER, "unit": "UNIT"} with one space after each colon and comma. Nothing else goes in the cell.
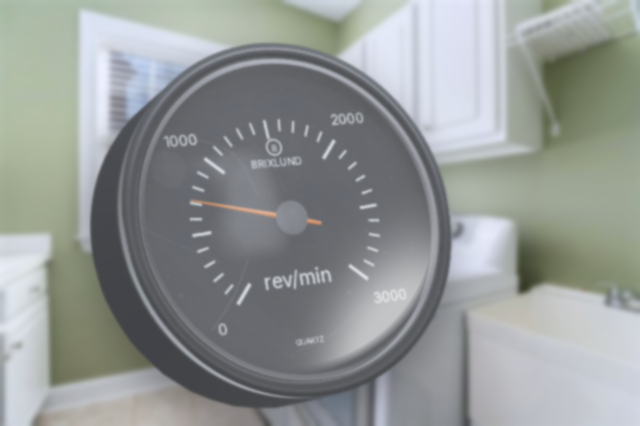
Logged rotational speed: {"value": 700, "unit": "rpm"}
